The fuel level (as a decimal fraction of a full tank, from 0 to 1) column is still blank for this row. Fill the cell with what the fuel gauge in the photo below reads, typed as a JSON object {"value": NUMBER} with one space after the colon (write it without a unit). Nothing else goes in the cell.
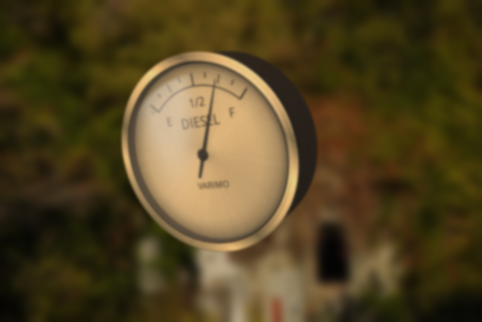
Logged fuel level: {"value": 0.75}
